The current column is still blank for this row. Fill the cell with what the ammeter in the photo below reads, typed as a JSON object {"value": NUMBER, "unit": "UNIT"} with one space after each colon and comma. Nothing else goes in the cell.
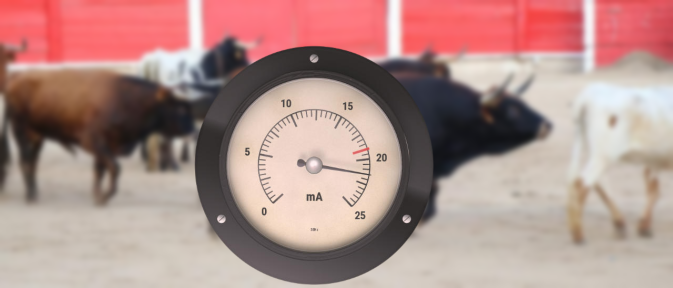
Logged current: {"value": 21.5, "unit": "mA"}
